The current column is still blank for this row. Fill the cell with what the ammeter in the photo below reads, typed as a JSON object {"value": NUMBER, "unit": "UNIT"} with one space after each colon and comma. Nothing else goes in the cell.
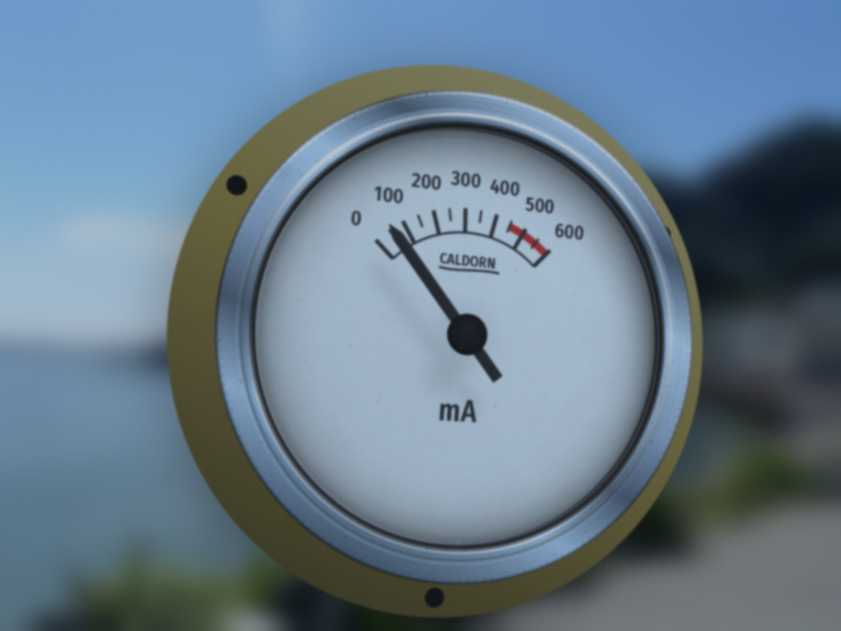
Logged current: {"value": 50, "unit": "mA"}
